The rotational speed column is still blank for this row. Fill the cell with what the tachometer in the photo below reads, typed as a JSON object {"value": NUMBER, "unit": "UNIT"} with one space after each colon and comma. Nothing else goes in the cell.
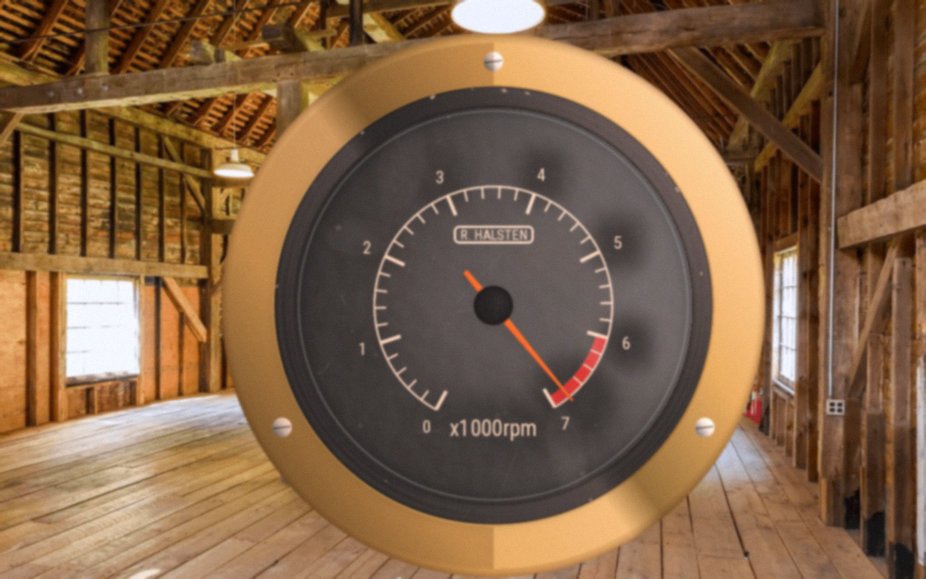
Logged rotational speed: {"value": 6800, "unit": "rpm"}
